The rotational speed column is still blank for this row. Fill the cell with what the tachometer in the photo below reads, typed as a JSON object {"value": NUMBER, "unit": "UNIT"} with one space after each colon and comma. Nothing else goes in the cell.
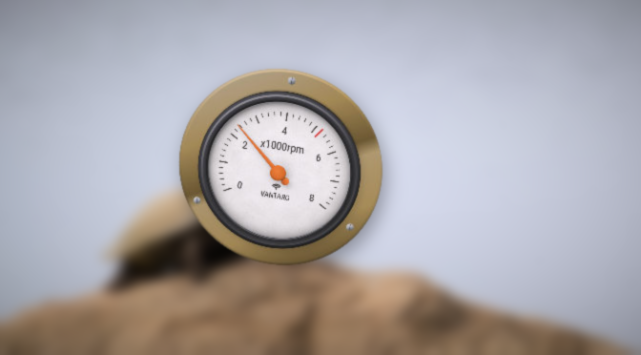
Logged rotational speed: {"value": 2400, "unit": "rpm"}
